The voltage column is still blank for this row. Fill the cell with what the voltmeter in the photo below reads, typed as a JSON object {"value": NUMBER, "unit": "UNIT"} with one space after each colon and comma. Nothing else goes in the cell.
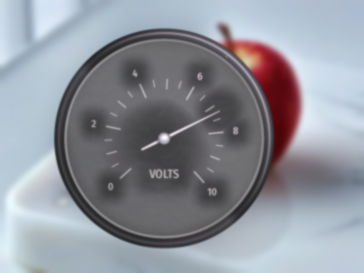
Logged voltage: {"value": 7.25, "unit": "V"}
